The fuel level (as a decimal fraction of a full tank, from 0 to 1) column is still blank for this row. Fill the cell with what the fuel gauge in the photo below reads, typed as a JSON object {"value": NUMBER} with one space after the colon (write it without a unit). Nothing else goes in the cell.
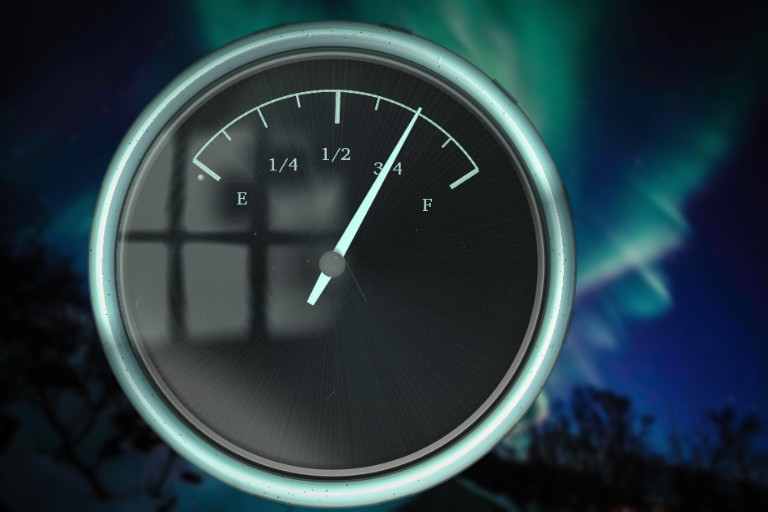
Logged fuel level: {"value": 0.75}
